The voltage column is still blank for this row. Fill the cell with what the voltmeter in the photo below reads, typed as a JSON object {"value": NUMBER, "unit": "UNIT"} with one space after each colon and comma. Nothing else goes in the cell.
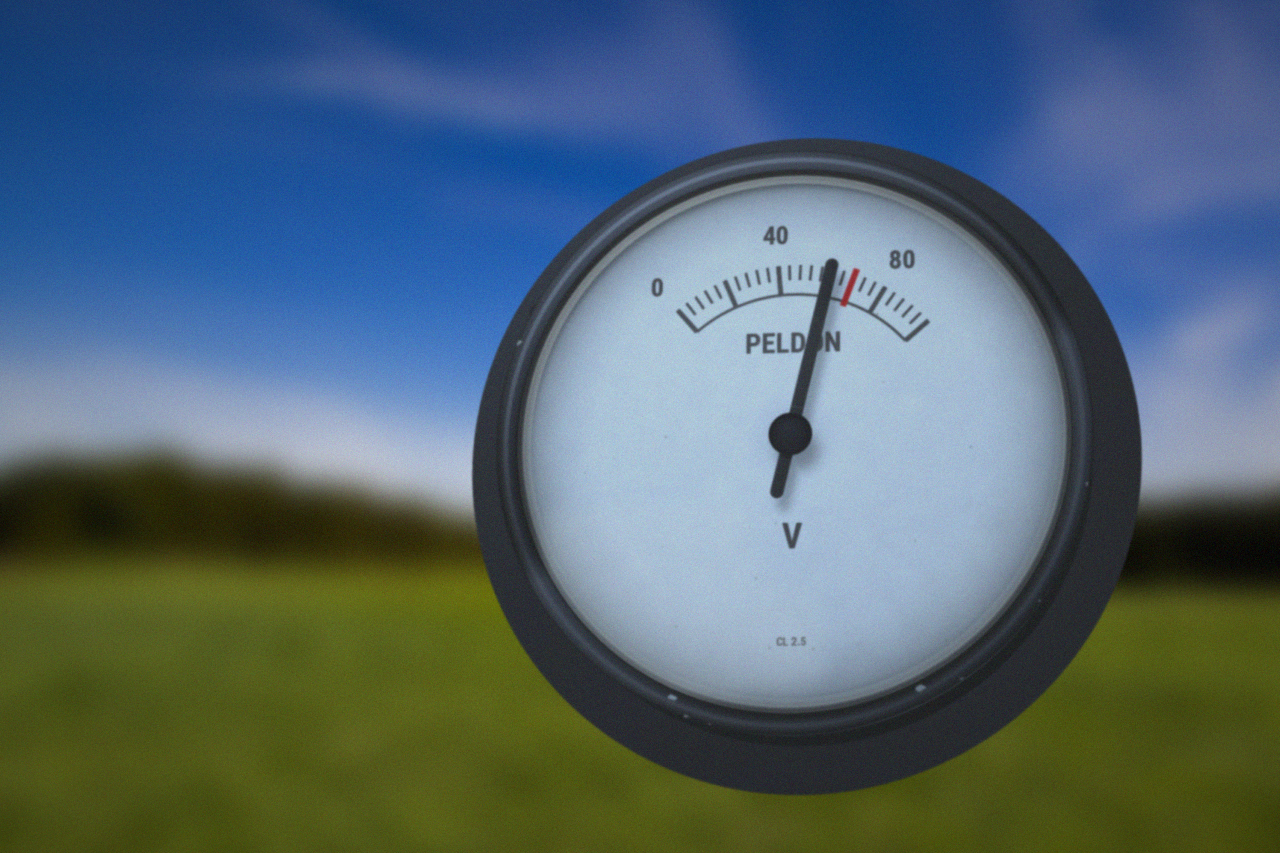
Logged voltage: {"value": 60, "unit": "V"}
